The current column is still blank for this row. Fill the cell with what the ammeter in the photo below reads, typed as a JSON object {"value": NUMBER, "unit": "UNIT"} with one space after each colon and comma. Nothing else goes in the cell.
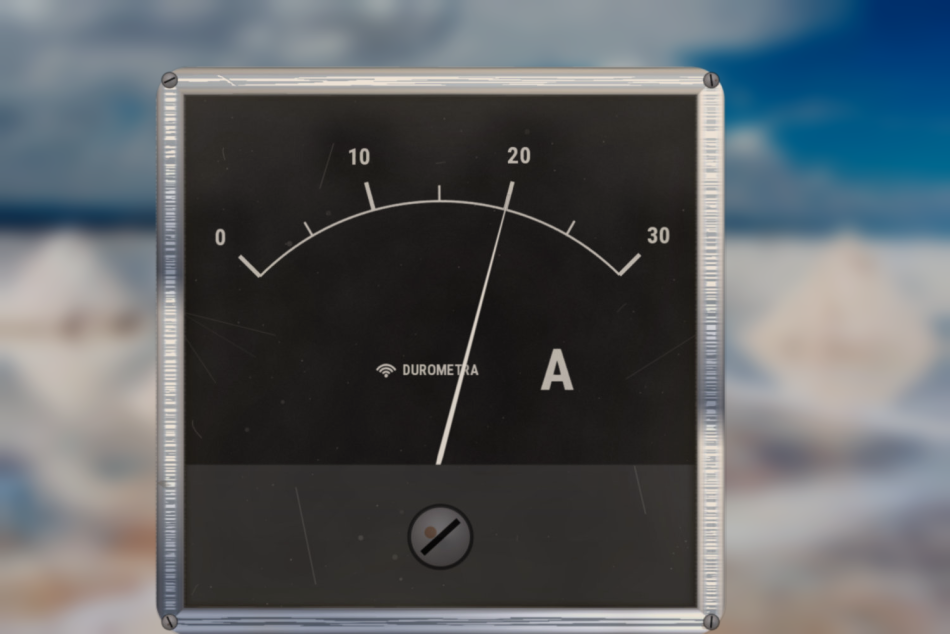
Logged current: {"value": 20, "unit": "A"}
